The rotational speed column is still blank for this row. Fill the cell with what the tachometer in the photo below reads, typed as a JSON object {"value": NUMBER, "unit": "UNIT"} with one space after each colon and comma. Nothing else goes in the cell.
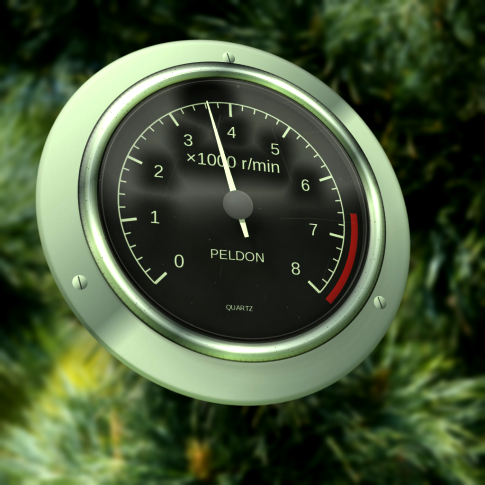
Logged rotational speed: {"value": 3600, "unit": "rpm"}
